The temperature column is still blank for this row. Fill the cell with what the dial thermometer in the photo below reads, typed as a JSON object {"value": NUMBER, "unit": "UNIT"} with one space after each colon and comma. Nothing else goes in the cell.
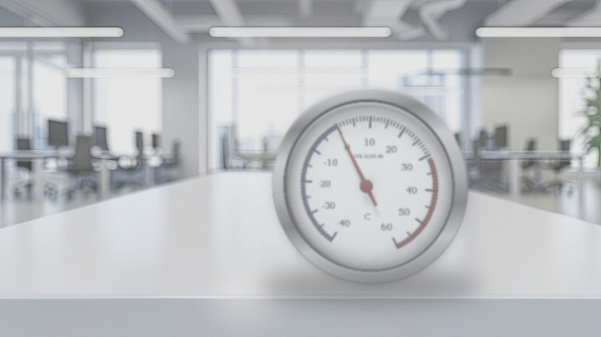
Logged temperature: {"value": 0, "unit": "°C"}
